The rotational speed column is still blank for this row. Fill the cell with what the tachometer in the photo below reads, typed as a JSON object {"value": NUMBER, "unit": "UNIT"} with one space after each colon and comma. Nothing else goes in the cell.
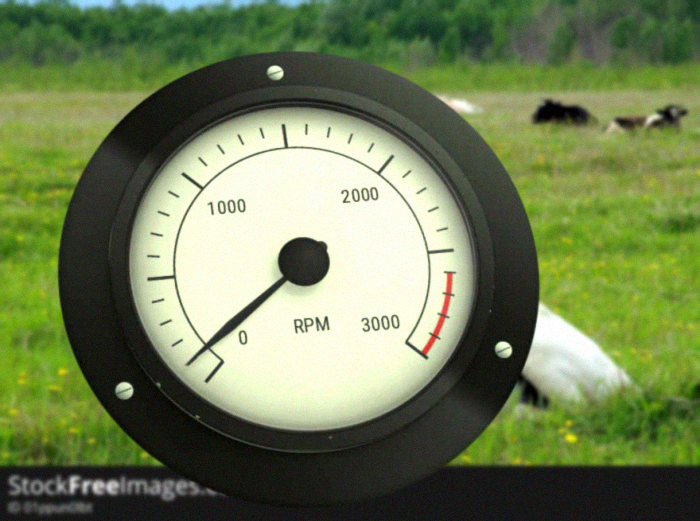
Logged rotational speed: {"value": 100, "unit": "rpm"}
